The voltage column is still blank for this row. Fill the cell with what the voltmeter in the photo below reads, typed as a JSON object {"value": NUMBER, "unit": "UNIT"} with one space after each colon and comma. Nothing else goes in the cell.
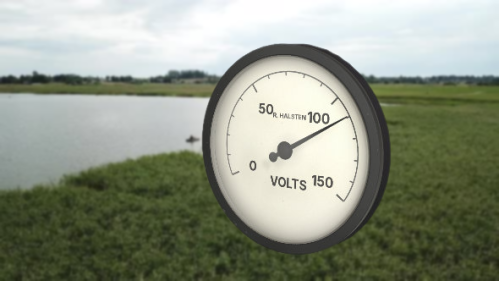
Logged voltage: {"value": 110, "unit": "V"}
